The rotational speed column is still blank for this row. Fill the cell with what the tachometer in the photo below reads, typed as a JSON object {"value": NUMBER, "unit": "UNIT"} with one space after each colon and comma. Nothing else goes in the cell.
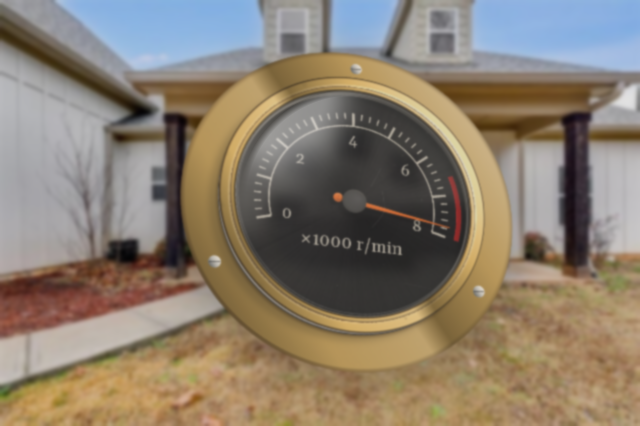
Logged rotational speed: {"value": 7800, "unit": "rpm"}
